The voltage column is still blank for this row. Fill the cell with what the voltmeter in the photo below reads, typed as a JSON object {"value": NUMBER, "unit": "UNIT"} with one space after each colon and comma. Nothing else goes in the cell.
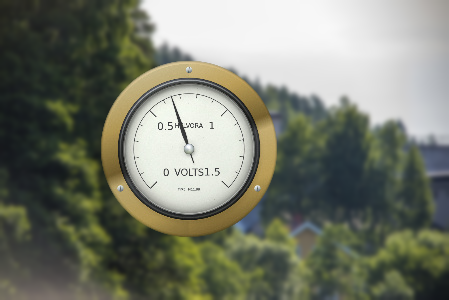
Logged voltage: {"value": 0.65, "unit": "V"}
